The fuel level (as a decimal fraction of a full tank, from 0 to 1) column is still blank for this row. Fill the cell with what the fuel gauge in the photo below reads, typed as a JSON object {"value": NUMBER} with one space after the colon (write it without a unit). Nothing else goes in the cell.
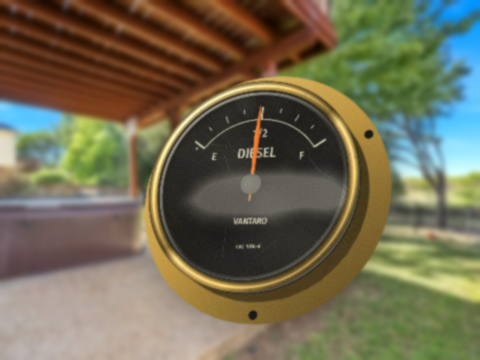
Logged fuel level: {"value": 0.5}
